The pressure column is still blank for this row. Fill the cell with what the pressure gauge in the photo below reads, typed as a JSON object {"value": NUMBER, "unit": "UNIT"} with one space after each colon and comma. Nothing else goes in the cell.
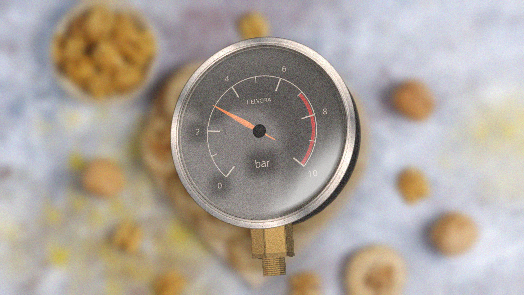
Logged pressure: {"value": 3, "unit": "bar"}
